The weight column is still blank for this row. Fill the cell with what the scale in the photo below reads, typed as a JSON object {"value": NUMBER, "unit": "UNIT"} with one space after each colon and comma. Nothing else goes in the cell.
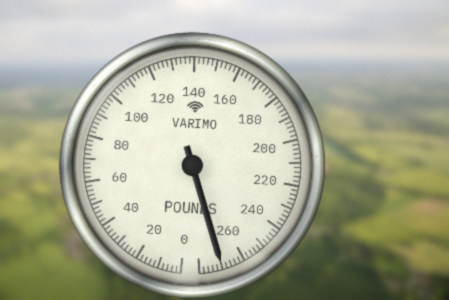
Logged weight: {"value": 270, "unit": "lb"}
